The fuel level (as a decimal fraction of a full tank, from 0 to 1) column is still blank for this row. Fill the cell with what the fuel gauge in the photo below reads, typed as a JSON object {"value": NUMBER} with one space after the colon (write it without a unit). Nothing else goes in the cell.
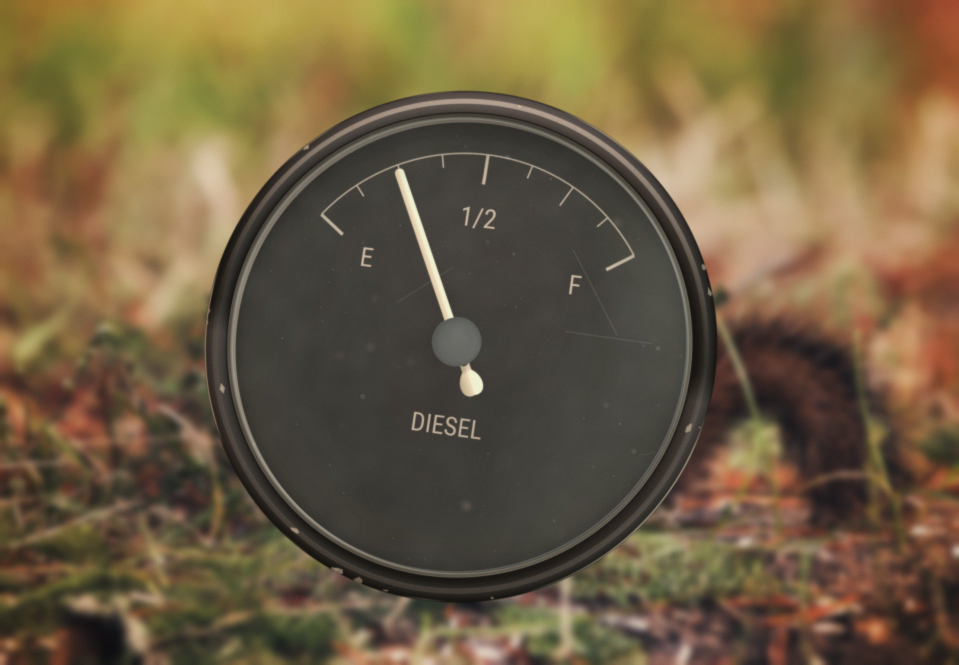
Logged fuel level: {"value": 0.25}
